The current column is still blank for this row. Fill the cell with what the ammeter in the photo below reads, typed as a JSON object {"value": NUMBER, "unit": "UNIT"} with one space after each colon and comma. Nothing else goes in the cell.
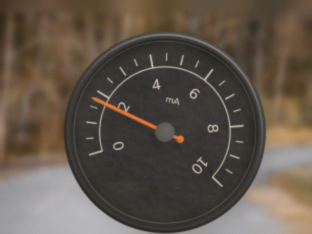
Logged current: {"value": 1.75, "unit": "mA"}
